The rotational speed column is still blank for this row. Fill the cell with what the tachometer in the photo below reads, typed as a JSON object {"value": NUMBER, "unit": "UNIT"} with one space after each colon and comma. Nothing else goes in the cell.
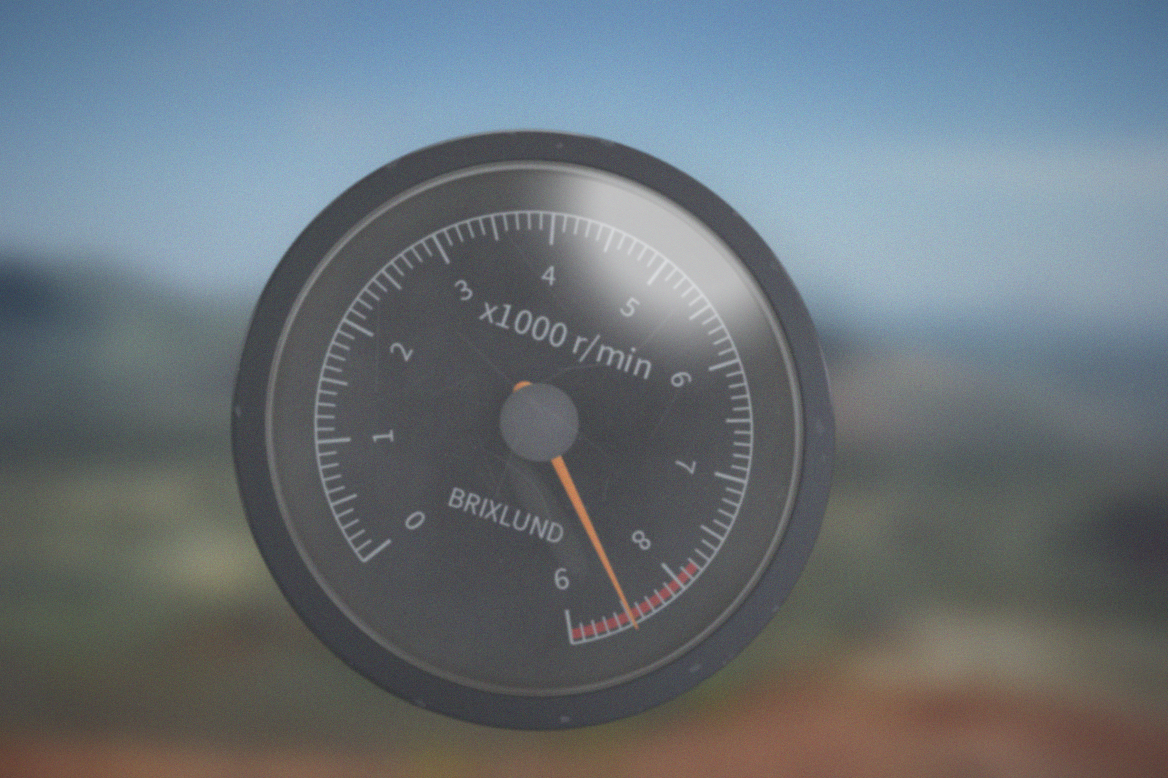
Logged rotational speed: {"value": 8500, "unit": "rpm"}
